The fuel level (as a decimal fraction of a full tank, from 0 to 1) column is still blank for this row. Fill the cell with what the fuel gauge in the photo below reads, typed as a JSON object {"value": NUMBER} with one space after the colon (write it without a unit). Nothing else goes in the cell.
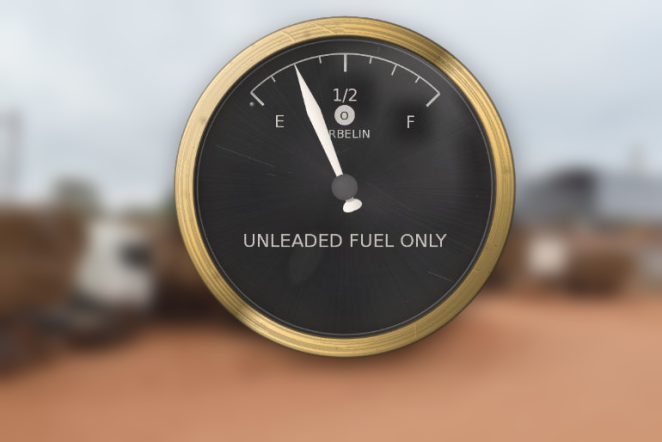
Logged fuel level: {"value": 0.25}
